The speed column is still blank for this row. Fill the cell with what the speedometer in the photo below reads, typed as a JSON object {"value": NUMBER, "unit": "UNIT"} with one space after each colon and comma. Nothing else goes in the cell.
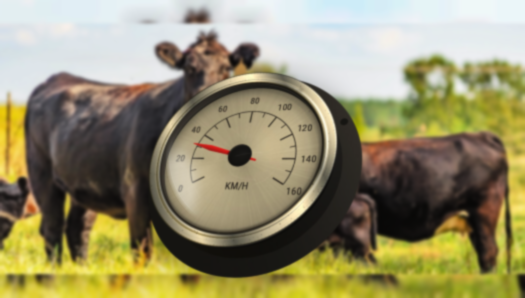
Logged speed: {"value": 30, "unit": "km/h"}
